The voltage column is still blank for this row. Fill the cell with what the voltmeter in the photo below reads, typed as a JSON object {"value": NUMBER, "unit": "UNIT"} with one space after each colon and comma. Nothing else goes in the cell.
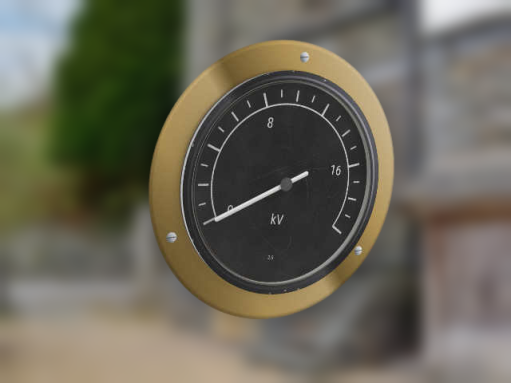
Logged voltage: {"value": 0, "unit": "kV"}
